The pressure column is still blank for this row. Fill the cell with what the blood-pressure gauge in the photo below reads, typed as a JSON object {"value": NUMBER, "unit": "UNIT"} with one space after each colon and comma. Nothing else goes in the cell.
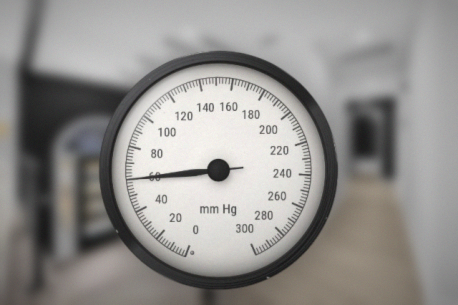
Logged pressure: {"value": 60, "unit": "mmHg"}
